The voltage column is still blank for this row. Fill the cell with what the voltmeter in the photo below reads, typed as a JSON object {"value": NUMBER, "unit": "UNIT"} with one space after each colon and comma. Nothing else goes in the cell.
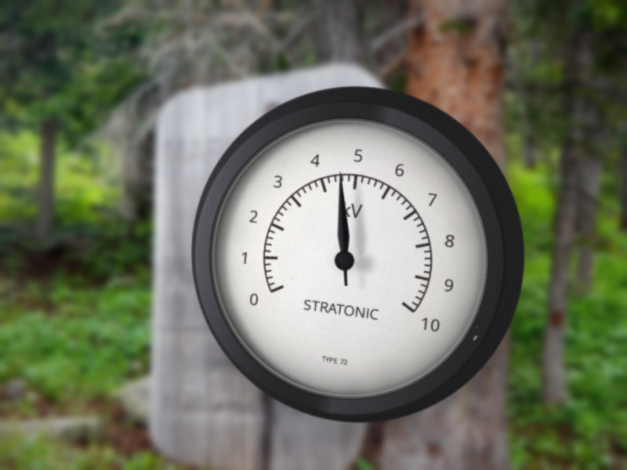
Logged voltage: {"value": 4.6, "unit": "kV"}
